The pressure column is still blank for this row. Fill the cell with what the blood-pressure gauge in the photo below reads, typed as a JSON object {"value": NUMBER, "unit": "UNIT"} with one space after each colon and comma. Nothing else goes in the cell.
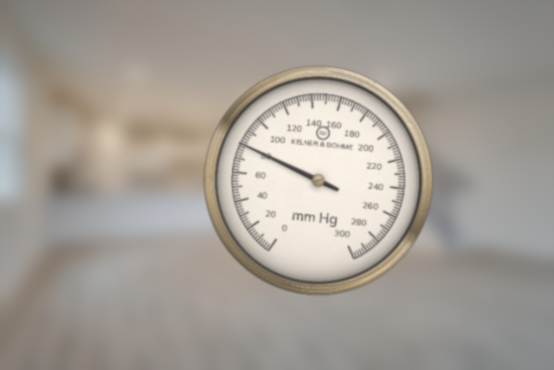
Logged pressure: {"value": 80, "unit": "mmHg"}
